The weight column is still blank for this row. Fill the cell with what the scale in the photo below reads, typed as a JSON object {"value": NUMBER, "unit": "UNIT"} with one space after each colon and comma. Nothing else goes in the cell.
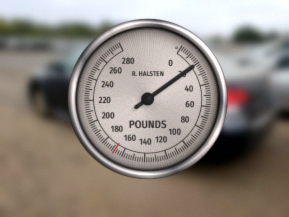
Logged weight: {"value": 20, "unit": "lb"}
